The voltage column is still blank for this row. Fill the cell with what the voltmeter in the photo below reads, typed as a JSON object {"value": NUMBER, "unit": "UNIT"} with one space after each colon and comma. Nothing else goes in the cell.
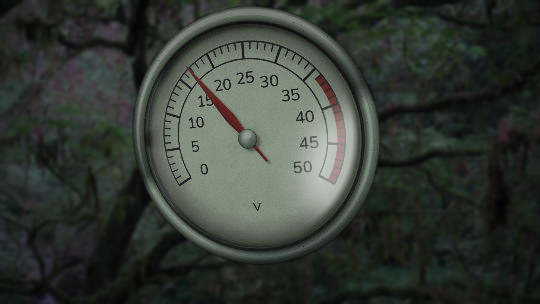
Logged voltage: {"value": 17, "unit": "V"}
